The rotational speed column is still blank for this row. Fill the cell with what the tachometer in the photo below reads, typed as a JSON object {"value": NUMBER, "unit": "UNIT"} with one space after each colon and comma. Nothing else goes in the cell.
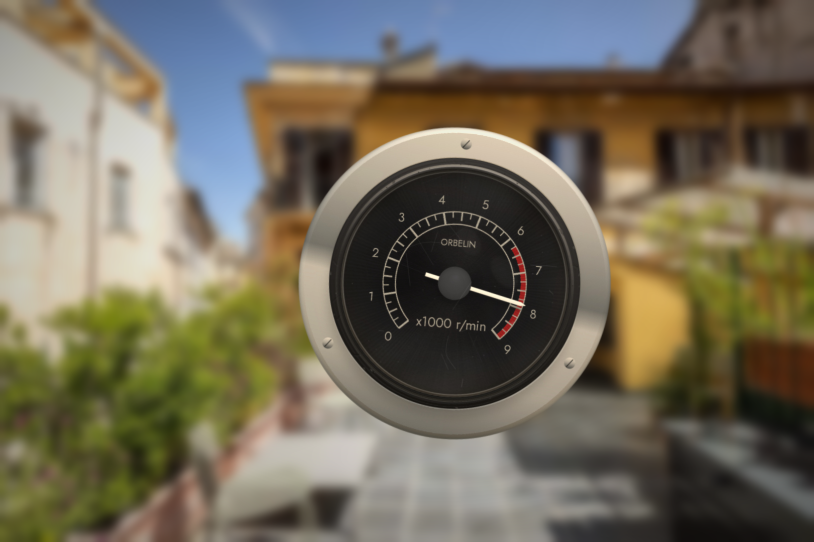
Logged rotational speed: {"value": 7875, "unit": "rpm"}
